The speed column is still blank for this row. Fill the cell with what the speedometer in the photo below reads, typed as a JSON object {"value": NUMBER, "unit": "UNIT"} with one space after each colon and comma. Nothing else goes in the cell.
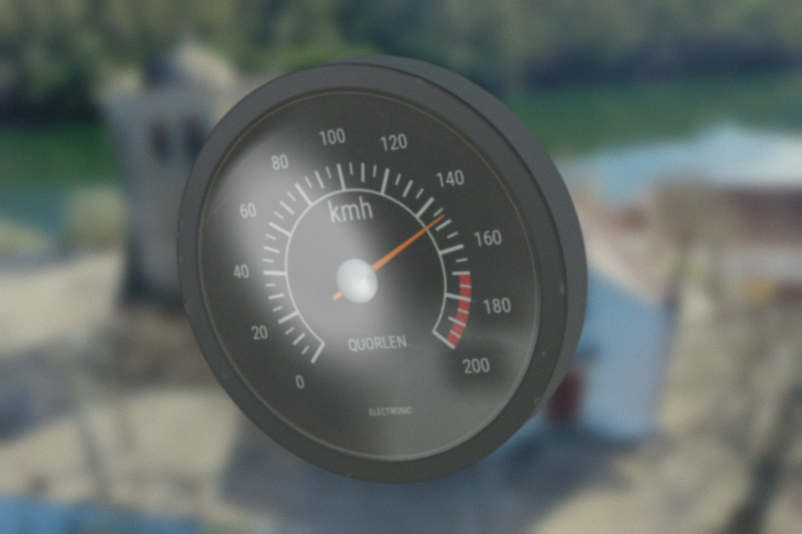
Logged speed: {"value": 147.5, "unit": "km/h"}
